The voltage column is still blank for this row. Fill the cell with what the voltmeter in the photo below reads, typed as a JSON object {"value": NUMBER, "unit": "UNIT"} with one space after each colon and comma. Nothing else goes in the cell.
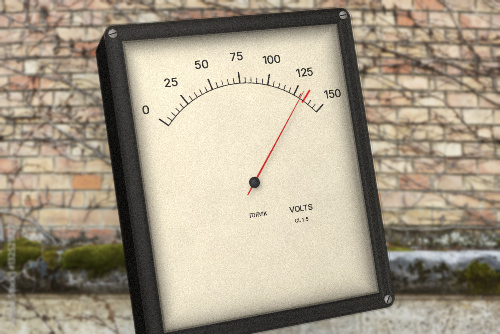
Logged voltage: {"value": 130, "unit": "V"}
